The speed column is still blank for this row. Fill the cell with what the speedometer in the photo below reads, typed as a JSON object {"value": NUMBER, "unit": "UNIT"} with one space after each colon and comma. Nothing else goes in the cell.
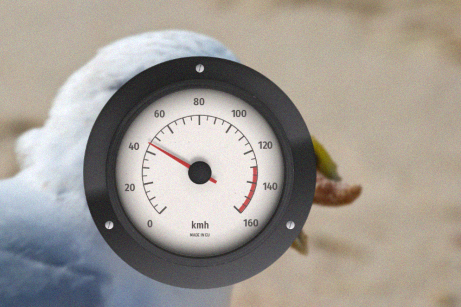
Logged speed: {"value": 45, "unit": "km/h"}
